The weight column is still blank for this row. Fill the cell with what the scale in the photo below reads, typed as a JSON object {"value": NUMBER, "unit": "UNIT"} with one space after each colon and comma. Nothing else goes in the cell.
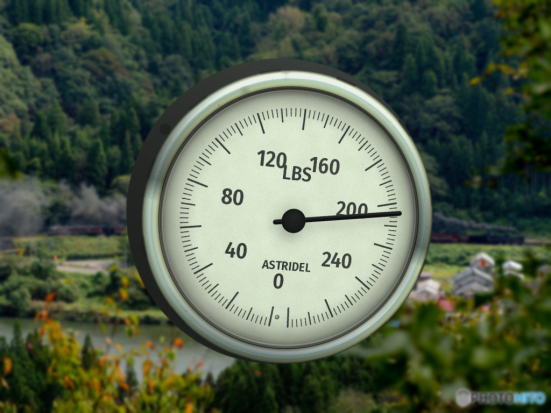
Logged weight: {"value": 204, "unit": "lb"}
